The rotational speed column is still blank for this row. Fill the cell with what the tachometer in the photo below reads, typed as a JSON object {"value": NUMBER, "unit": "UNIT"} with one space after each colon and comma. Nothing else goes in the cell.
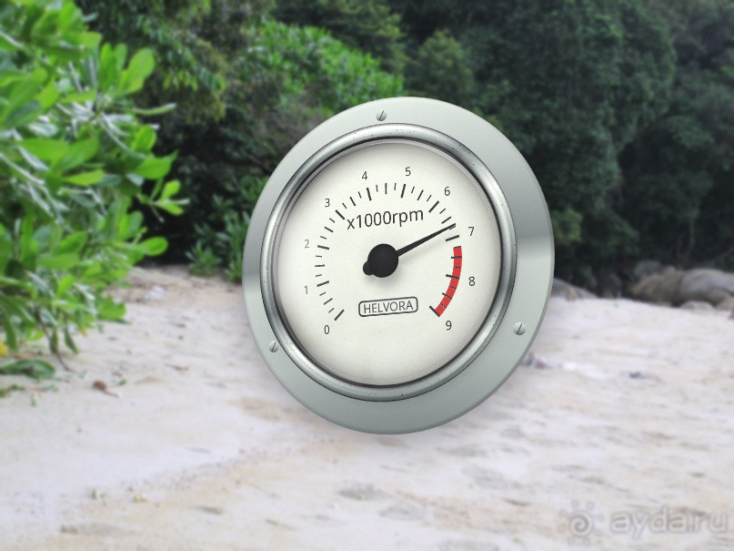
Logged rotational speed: {"value": 6750, "unit": "rpm"}
